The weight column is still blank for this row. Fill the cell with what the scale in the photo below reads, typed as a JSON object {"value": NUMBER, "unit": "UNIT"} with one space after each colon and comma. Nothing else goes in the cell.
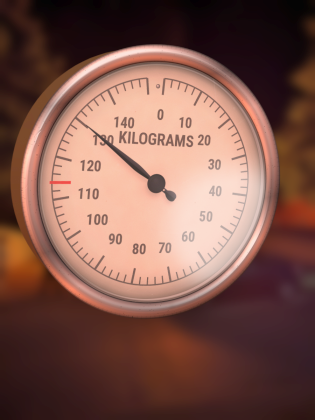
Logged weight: {"value": 130, "unit": "kg"}
